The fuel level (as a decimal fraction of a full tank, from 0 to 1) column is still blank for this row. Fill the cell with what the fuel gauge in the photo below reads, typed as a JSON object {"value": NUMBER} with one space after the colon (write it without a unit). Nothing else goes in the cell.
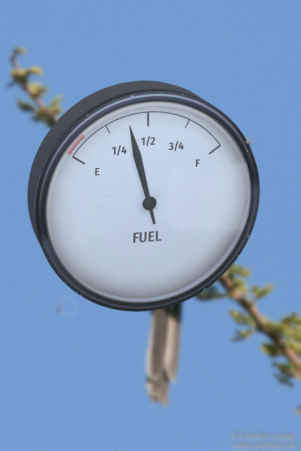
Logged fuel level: {"value": 0.375}
